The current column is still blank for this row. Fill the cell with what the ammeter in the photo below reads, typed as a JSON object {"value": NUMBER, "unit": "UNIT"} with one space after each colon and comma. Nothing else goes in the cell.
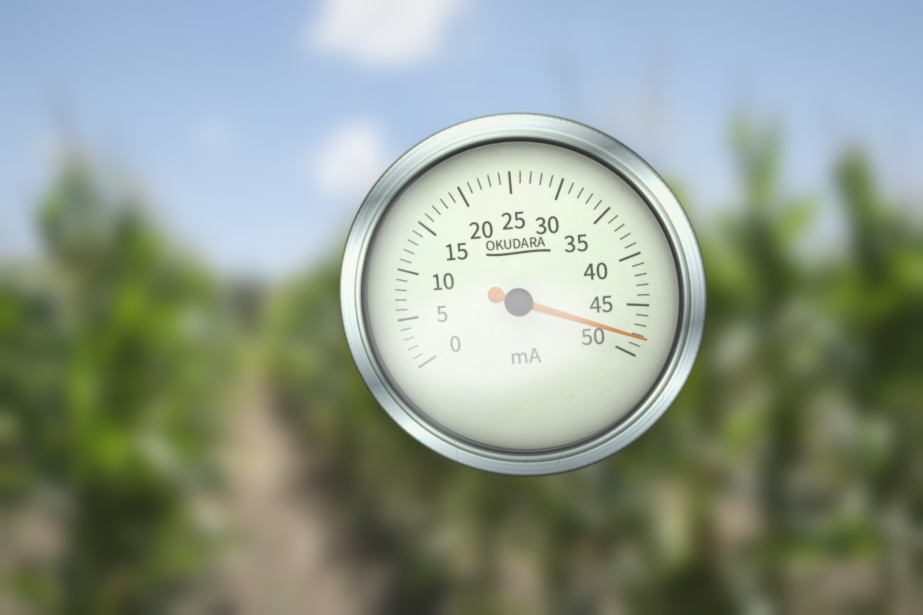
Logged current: {"value": 48, "unit": "mA"}
